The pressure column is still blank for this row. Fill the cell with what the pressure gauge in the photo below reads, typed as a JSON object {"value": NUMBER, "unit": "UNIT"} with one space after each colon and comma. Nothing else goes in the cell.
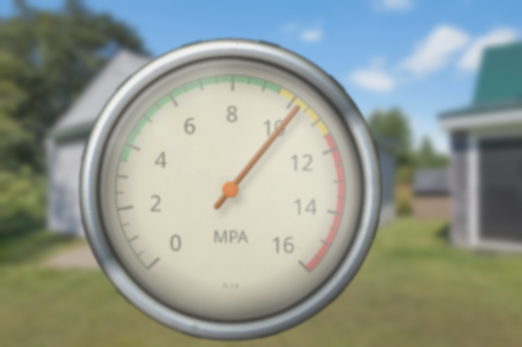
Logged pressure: {"value": 10.25, "unit": "MPa"}
